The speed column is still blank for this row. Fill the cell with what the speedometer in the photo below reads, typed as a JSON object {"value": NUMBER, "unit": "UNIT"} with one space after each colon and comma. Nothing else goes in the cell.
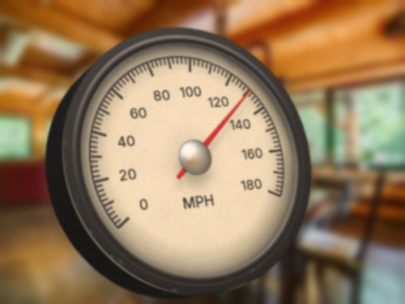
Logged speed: {"value": 130, "unit": "mph"}
